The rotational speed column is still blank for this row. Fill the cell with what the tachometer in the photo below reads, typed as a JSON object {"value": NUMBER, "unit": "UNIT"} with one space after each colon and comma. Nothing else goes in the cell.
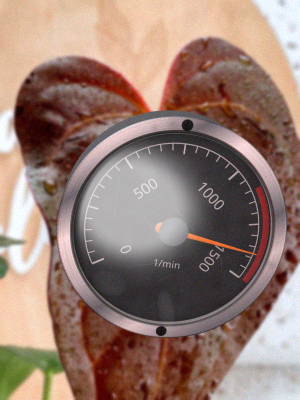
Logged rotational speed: {"value": 1375, "unit": "rpm"}
